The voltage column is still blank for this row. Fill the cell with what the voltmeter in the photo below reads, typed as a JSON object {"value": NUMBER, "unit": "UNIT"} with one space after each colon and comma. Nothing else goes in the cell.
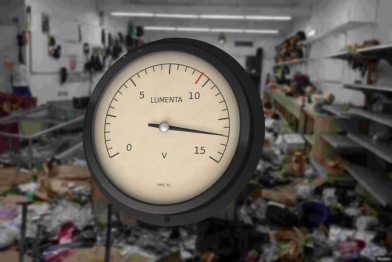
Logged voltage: {"value": 13.5, "unit": "V"}
